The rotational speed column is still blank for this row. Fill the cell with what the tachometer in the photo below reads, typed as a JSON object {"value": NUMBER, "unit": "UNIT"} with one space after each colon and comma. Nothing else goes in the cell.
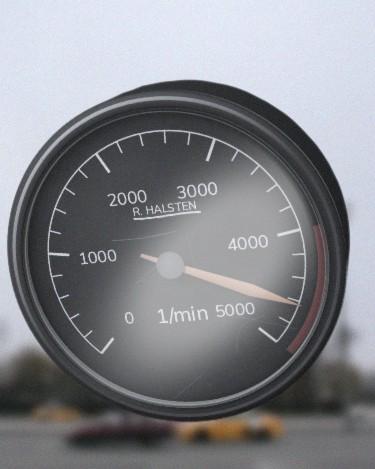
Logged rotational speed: {"value": 4600, "unit": "rpm"}
